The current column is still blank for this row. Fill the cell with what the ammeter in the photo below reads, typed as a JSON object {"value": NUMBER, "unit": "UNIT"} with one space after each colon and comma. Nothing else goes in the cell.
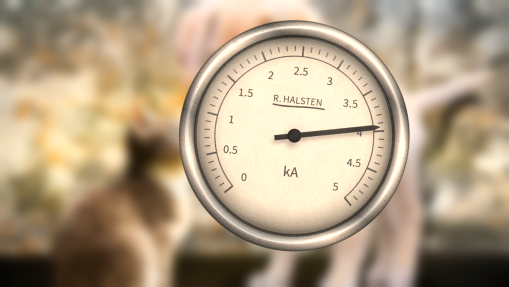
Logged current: {"value": 3.95, "unit": "kA"}
